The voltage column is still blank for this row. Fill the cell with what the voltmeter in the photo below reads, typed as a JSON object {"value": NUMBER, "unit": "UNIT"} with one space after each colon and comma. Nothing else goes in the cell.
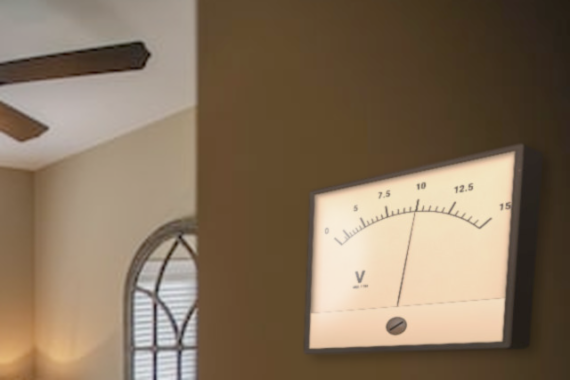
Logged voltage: {"value": 10, "unit": "V"}
